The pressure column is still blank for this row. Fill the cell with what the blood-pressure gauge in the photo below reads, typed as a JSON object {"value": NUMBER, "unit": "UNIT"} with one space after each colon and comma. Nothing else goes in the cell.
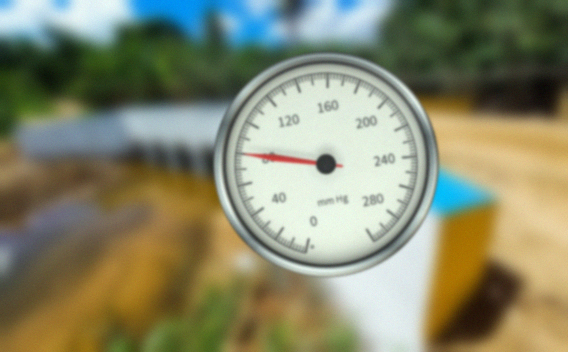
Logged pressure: {"value": 80, "unit": "mmHg"}
